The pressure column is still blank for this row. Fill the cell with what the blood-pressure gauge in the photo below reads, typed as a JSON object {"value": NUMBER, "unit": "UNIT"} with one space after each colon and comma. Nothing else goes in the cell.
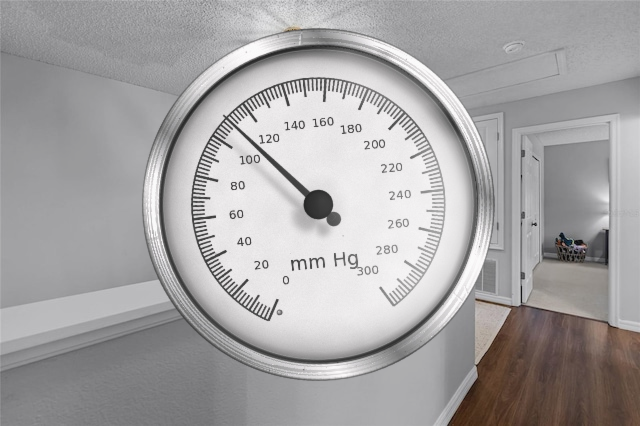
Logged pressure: {"value": 110, "unit": "mmHg"}
